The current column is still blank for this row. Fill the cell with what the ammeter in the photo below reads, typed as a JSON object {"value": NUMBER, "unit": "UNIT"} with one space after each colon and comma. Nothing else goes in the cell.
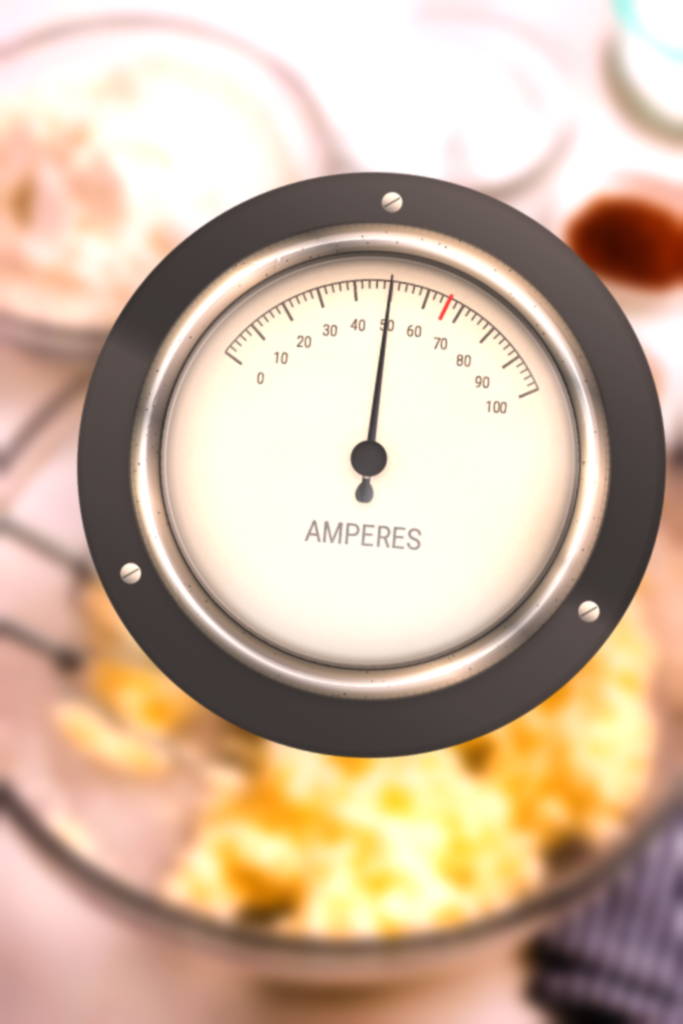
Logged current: {"value": 50, "unit": "A"}
